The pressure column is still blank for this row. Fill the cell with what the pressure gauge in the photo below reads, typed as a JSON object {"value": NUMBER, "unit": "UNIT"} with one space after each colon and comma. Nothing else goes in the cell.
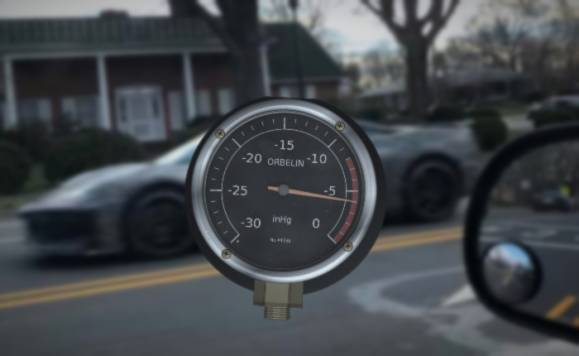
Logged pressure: {"value": -4, "unit": "inHg"}
